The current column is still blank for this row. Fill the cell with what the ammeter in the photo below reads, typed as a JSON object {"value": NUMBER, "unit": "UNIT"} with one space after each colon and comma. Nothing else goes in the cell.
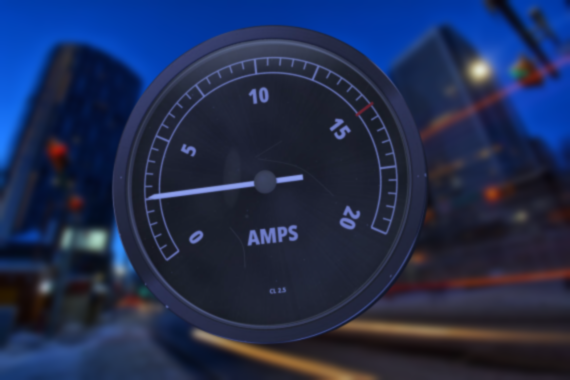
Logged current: {"value": 2.5, "unit": "A"}
